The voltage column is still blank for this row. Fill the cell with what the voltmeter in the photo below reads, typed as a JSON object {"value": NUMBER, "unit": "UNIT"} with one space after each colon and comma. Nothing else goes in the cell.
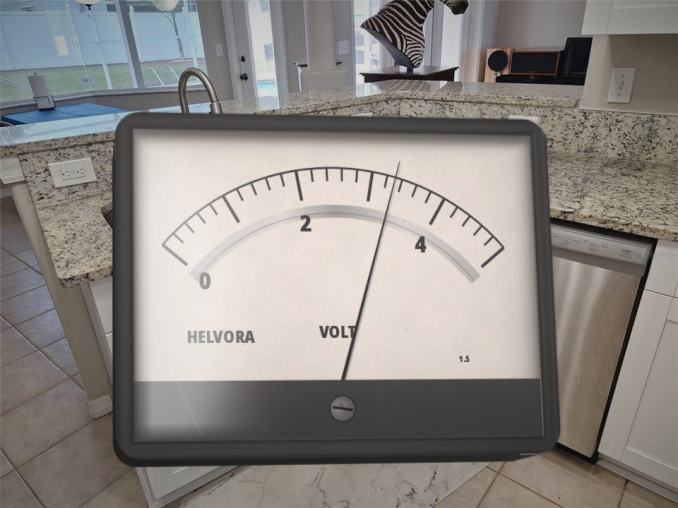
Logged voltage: {"value": 3.3, "unit": "V"}
